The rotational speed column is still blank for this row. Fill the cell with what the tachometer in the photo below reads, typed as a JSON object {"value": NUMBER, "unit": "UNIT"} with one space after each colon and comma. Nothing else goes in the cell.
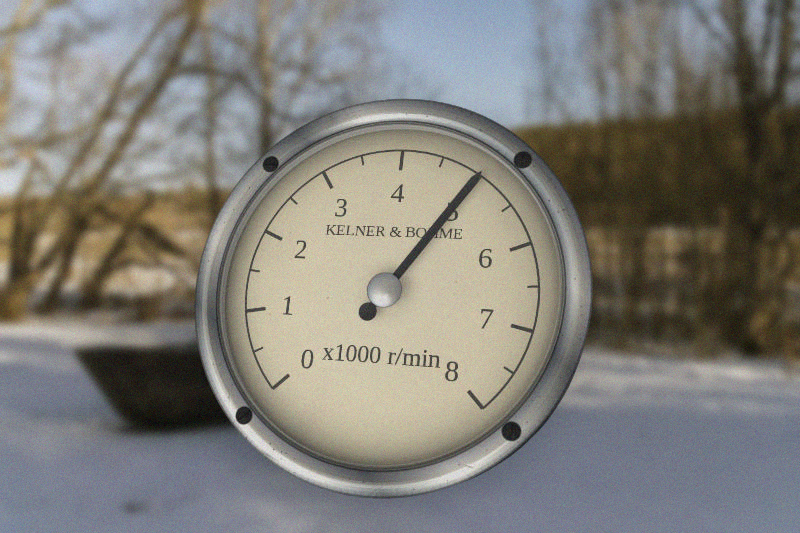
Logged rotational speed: {"value": 5000, "unit": "rpm"}
